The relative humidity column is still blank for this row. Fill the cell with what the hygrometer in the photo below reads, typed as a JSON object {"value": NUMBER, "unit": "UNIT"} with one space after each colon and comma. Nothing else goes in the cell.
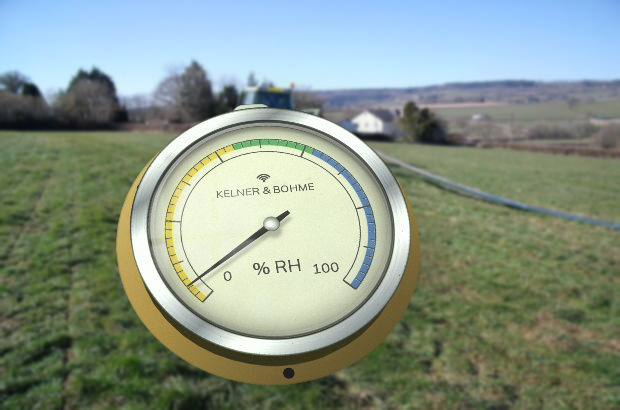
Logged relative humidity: {"value": 4, "unit": "%"}
